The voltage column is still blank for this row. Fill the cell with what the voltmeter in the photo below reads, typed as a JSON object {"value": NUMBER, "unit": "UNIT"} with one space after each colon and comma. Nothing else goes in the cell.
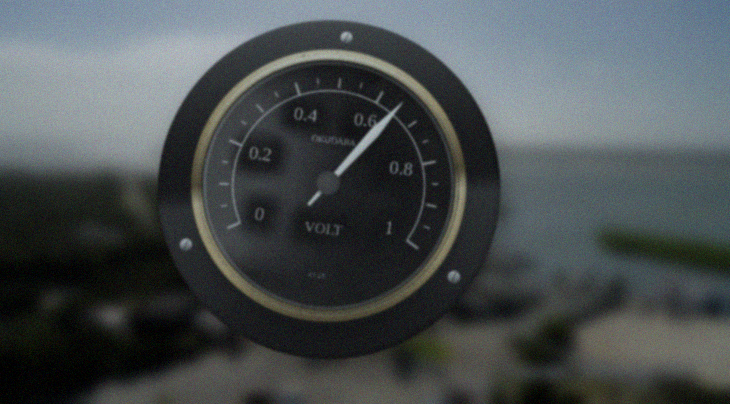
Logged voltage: {"value": 0.65, "unit": "V"}
